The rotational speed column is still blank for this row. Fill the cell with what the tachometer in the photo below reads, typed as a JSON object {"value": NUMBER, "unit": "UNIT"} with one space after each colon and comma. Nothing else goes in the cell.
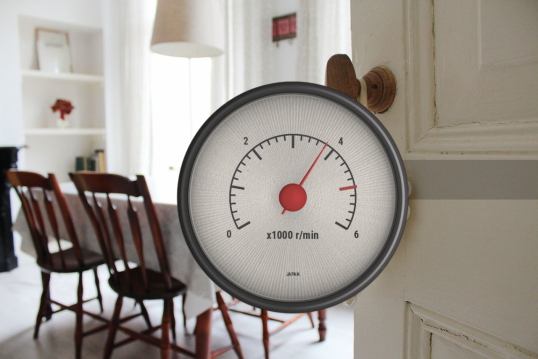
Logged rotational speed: {"value": 3800, "unit": "rpm"}
